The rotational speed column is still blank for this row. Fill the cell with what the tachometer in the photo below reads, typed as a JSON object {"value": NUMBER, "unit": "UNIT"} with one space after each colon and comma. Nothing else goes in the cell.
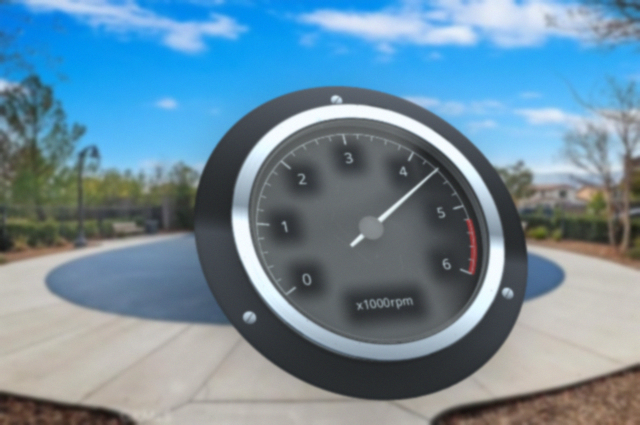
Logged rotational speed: {"value": 4400, "unit": "rpm"}
